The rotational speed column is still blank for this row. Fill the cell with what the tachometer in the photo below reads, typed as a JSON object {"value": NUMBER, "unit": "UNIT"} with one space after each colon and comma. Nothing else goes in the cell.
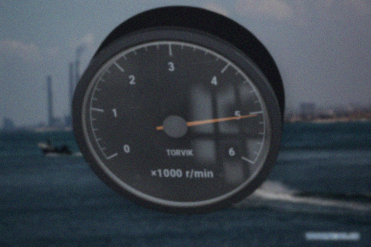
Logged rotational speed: {"value": 5000, "unit": "rpm"}
